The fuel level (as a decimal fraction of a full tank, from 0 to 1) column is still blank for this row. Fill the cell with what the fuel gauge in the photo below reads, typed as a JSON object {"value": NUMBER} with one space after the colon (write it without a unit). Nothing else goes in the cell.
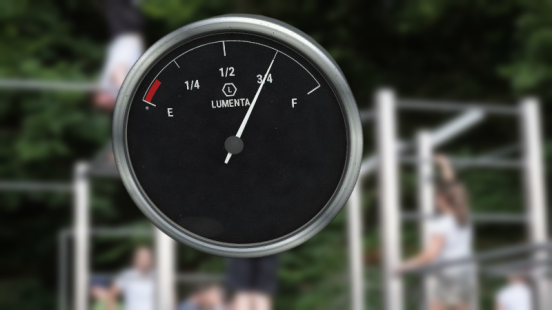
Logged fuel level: {"value": 0.75}
